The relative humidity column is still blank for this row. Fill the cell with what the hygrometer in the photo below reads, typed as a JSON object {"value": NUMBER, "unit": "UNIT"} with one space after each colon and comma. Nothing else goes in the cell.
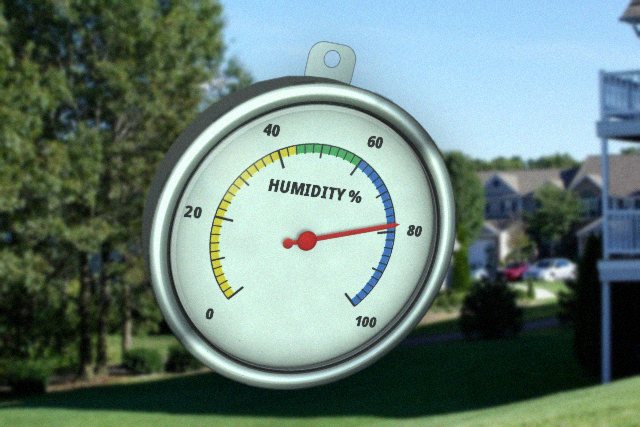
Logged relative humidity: {"value": 78, "unit": "%"}
